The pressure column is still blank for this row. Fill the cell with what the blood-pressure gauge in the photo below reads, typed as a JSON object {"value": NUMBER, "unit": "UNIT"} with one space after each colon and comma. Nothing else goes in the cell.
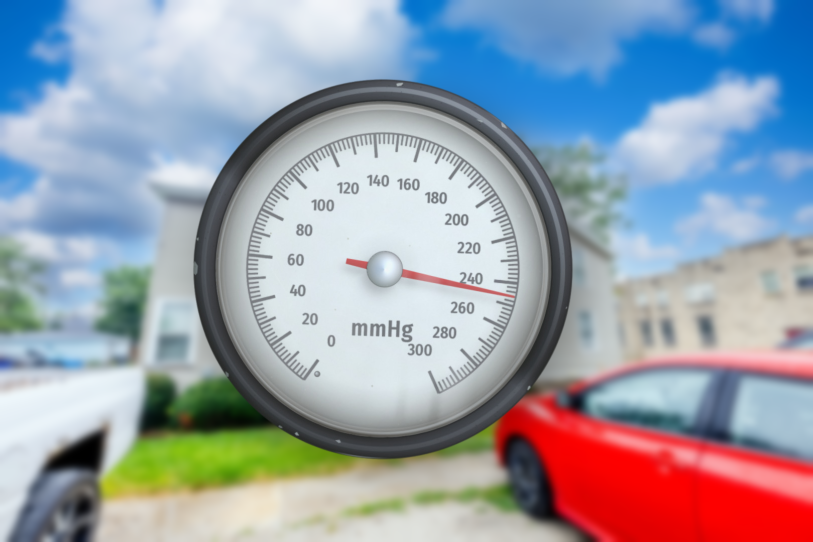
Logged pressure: {"value": 246, "unit": "mmHg"}
